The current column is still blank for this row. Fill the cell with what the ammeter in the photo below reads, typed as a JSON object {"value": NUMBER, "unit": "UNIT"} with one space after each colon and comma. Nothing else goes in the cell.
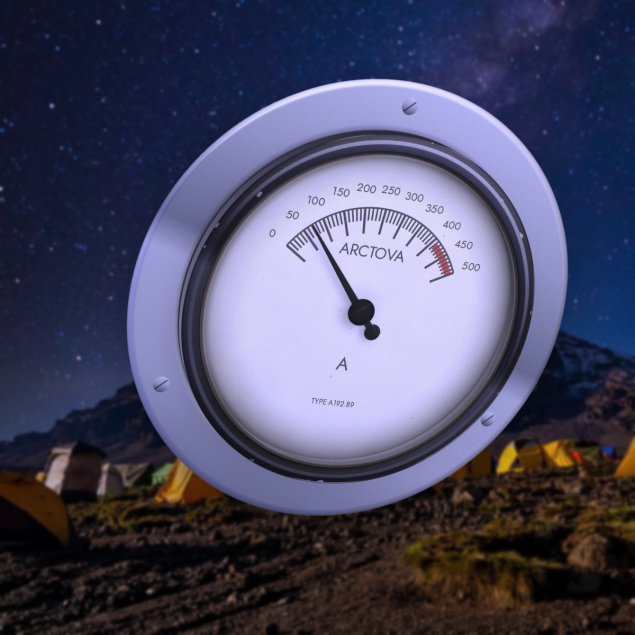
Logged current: {"value": 70, "unit": "A"}
